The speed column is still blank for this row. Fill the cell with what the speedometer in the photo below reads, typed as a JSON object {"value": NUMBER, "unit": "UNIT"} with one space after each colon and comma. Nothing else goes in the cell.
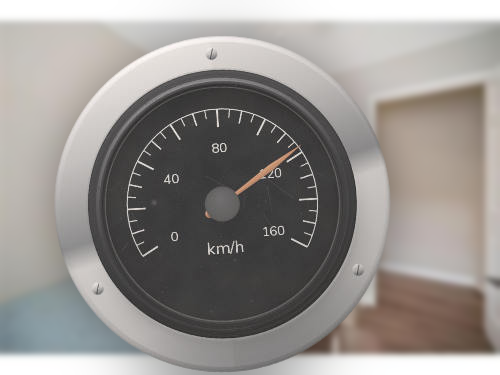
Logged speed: {"value": 117.5, "unit": "km/h"}
